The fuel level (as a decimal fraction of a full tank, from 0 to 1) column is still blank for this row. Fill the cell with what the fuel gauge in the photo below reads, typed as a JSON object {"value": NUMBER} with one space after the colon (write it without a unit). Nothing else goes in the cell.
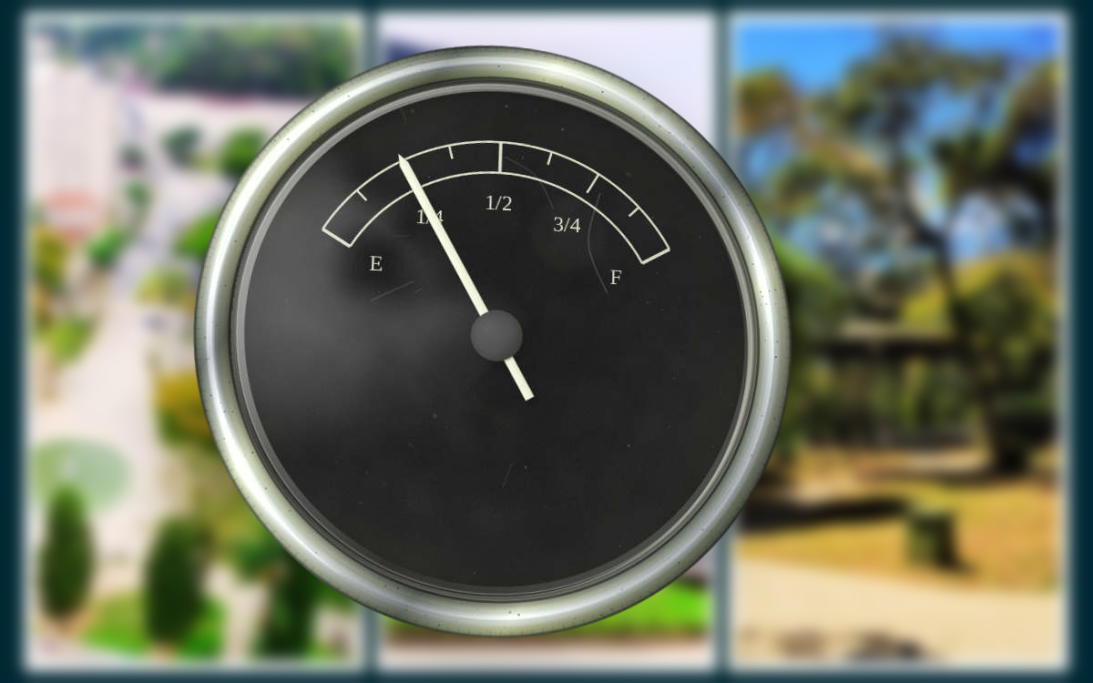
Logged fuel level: {"value": 0.25}
